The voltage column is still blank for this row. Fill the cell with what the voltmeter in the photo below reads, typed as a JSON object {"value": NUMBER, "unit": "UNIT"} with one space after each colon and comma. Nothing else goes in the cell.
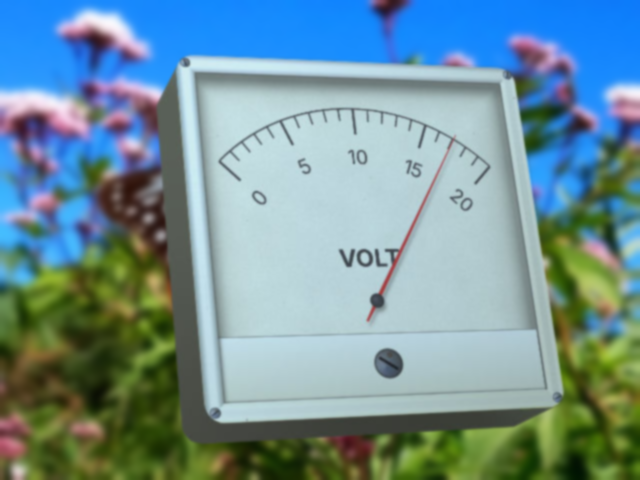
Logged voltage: {"value": 17, "unit": "V"}
